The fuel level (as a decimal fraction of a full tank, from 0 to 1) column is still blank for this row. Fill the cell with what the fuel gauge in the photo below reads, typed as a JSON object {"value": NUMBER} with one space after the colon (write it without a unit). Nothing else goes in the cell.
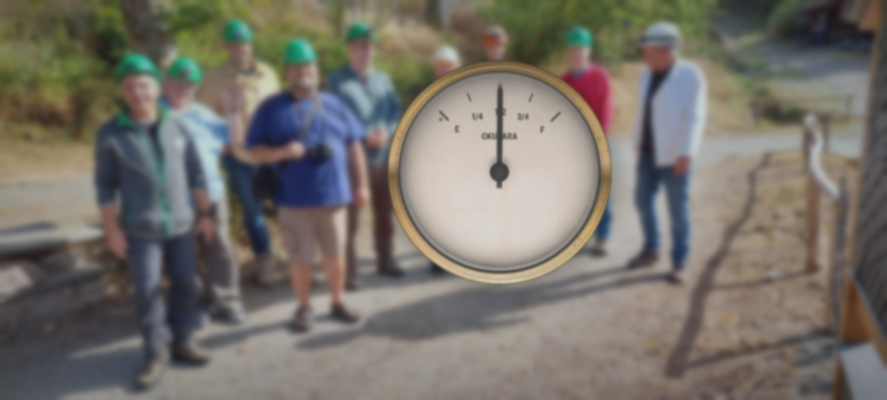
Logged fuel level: {"value": 0.5}
